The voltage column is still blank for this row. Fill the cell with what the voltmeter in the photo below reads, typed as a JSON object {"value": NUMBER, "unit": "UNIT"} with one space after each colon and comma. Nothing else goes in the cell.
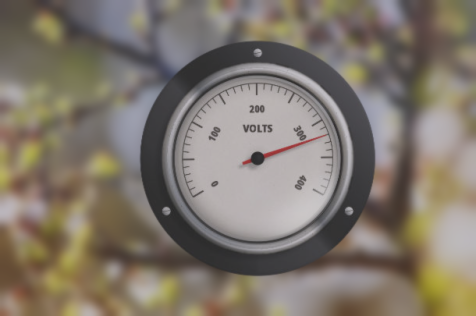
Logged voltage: {"value": 320, "unit": "V"}
